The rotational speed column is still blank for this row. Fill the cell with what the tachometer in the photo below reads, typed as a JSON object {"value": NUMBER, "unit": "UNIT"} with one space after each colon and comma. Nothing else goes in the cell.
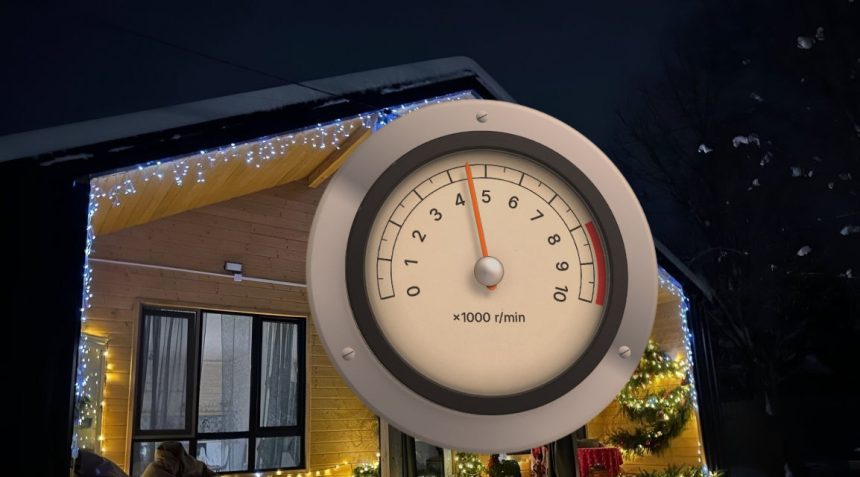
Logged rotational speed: {"value": 4500, "unit": "rpm"}
